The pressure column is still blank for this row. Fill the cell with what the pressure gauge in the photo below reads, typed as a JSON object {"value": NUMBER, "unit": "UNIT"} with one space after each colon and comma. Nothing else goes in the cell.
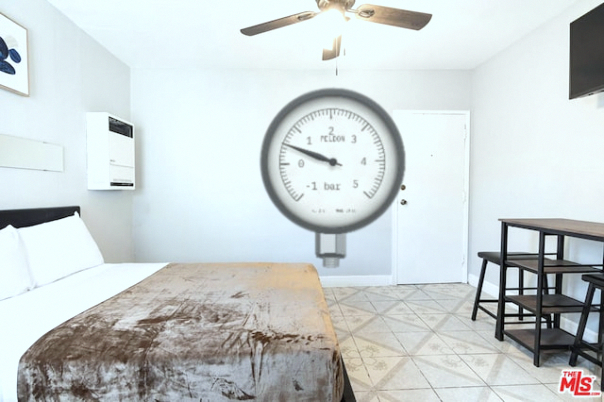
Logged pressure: {"value": 0.5, "unit": "bar"}
